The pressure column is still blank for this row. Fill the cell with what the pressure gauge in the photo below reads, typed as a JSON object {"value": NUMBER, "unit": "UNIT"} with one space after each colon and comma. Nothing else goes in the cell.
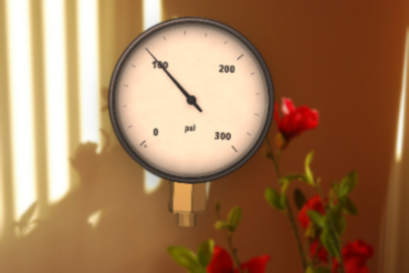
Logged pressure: {"value": 100, "unit": "psi"}
